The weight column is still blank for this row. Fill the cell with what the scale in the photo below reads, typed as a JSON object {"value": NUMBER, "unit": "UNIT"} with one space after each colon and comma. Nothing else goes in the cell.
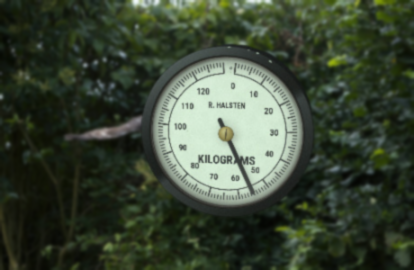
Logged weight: {"value": 55, "unit": "kg"}
